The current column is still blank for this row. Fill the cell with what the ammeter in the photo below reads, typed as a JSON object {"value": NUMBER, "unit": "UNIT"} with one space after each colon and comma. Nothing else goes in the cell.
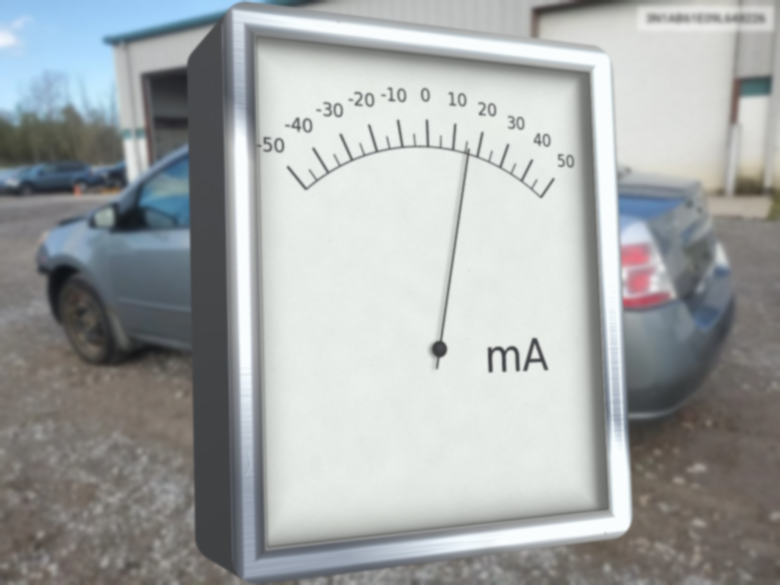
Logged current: {"value": 15, "unit": "mA"}
